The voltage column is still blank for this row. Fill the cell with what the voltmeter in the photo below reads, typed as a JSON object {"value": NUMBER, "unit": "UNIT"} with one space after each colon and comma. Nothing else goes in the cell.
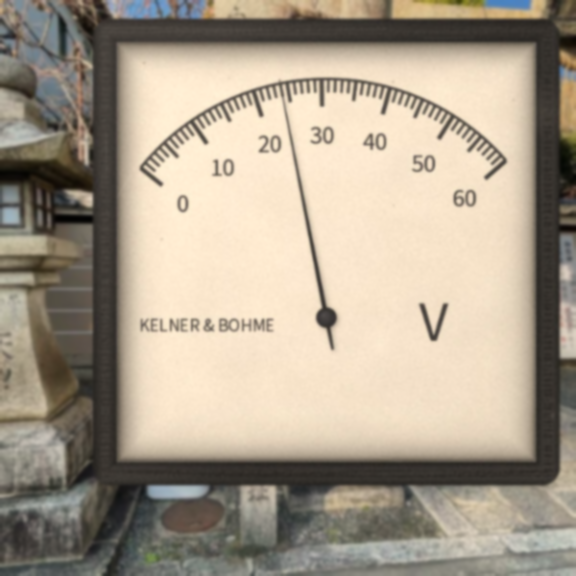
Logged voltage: {"value": 24, "unit": "V"}
